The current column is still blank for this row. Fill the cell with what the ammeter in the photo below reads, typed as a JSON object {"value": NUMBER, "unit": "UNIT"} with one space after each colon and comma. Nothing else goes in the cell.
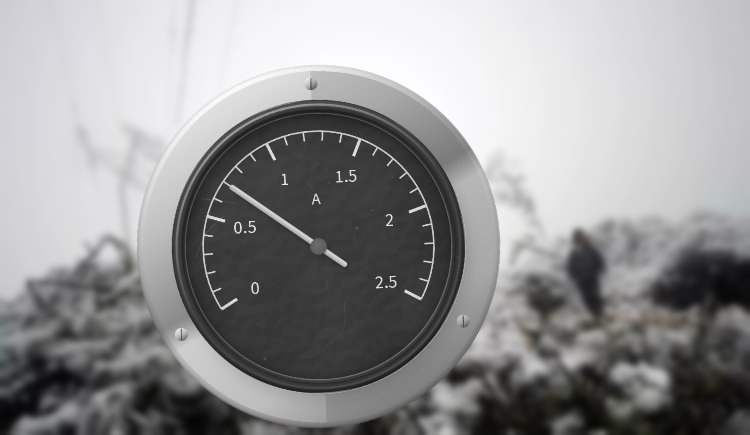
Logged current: {"value": 0.7, "unit": "A"}
